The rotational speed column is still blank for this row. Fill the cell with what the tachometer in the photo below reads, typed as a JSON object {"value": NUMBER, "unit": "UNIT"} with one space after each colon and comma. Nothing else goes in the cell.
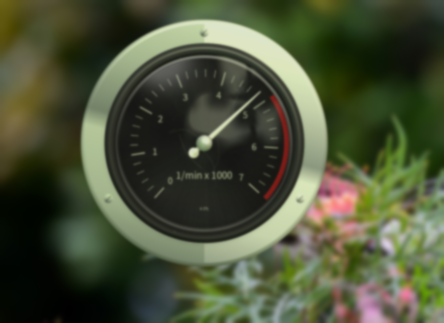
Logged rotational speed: {"value": 4800, "unit": "rpm"}
